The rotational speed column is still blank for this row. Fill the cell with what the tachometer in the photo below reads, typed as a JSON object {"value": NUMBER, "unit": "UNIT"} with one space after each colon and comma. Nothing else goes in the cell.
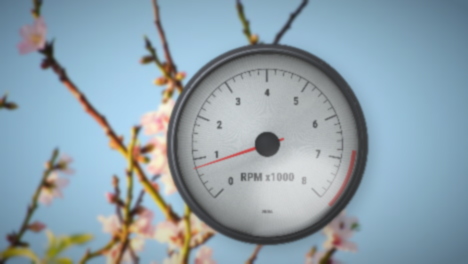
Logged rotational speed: {"value": 800, "unit": "rpm"}
